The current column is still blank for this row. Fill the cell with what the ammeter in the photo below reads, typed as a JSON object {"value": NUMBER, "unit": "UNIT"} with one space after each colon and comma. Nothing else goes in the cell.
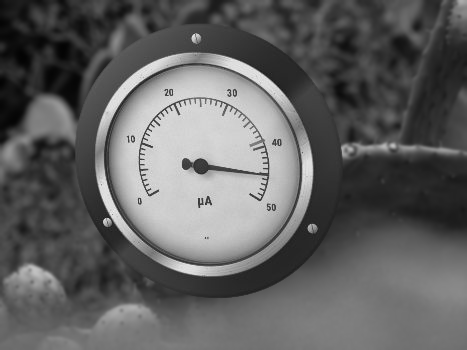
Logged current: {"value": 45, "unit": "µA"}
